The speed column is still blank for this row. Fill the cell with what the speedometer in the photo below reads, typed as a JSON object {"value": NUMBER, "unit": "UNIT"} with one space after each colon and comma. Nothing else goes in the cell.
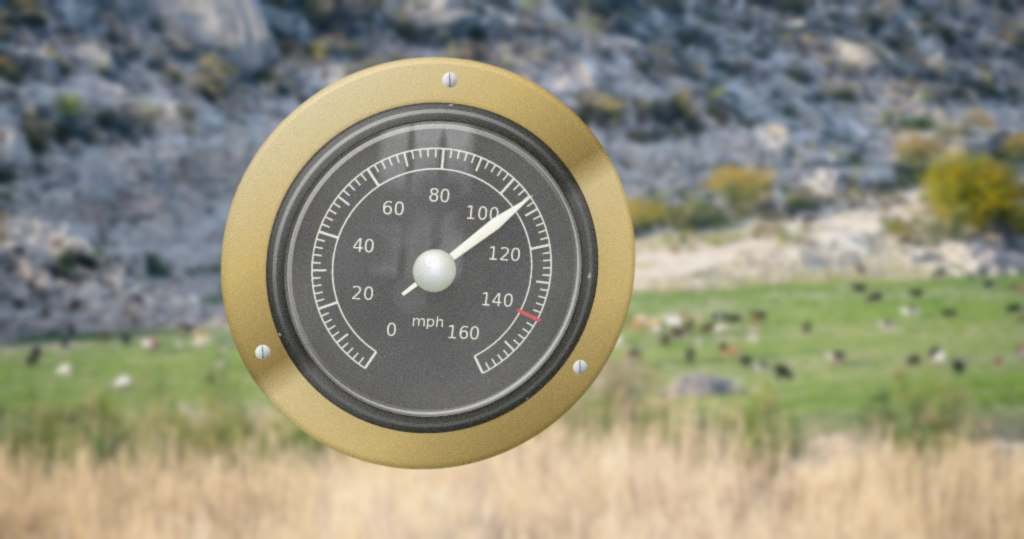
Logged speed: {"value": 106, "unit": "mph"}
